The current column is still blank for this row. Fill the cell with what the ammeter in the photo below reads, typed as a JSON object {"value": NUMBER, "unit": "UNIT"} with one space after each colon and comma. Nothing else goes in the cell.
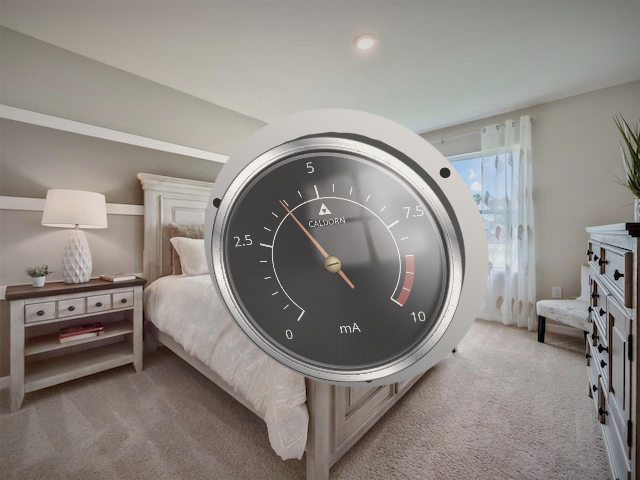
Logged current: {"value": 4, "unit": "mA"}
